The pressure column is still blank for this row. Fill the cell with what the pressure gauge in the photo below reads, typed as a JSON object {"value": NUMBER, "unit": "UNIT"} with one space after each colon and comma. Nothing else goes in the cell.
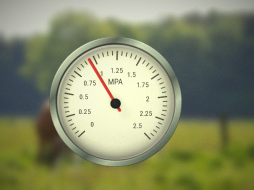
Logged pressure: {"value": 0.95, "unit": "MPa"}
